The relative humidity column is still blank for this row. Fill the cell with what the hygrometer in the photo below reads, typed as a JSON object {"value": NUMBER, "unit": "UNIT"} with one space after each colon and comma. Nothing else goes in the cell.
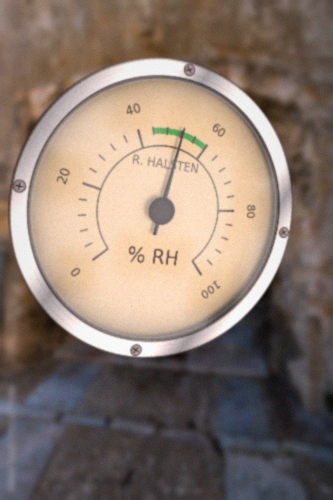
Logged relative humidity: {"value": 52, "unit": "%"}
